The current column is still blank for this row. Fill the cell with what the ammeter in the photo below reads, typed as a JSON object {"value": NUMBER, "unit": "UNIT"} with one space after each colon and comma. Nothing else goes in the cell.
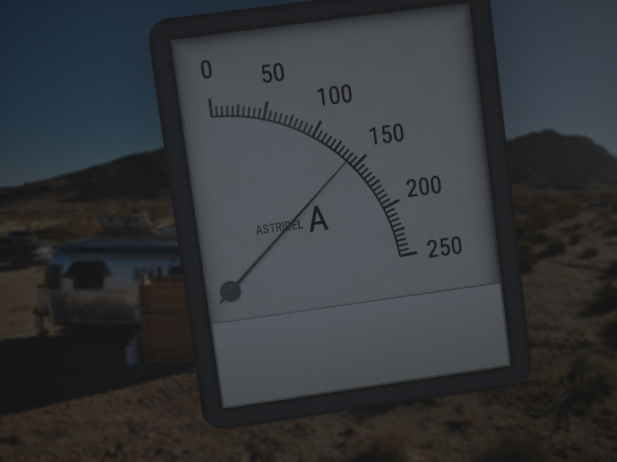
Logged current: {"value": 140, "unit": "A"}
